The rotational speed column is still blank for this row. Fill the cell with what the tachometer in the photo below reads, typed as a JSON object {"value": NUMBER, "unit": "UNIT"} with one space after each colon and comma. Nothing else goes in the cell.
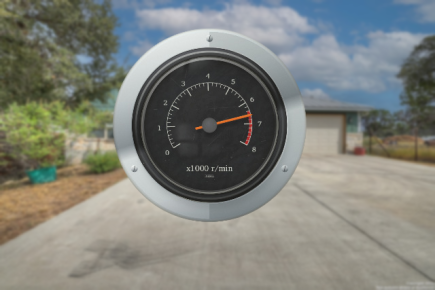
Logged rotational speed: {"value": 6600, "unit": "rpm"}
